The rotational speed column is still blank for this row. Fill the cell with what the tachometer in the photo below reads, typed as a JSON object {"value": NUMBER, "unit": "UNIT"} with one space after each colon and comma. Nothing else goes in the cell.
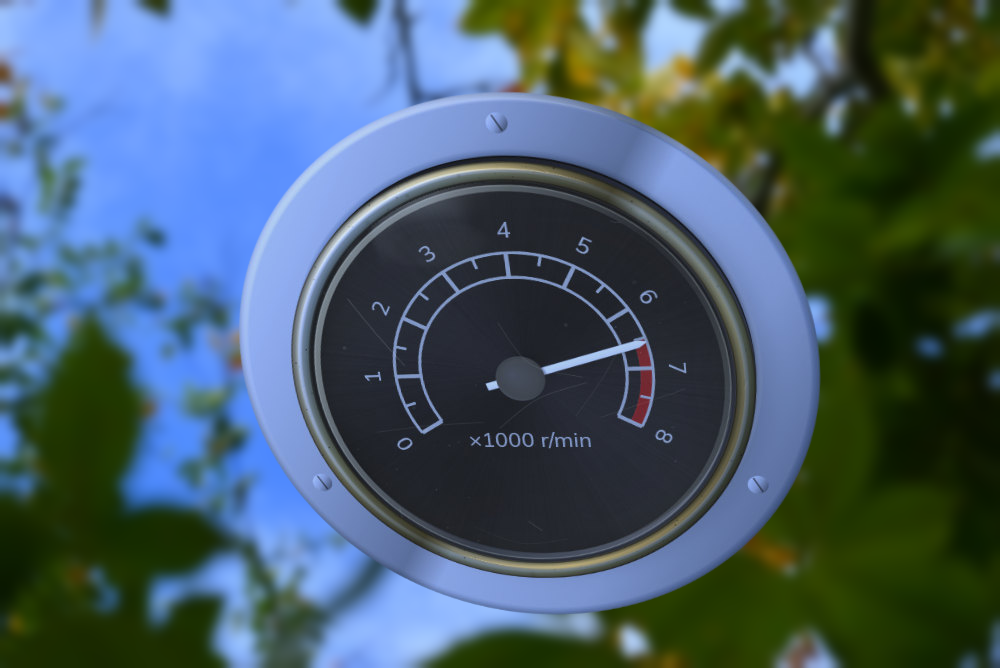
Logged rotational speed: {"value": 6500, "unit": "rpm"}
